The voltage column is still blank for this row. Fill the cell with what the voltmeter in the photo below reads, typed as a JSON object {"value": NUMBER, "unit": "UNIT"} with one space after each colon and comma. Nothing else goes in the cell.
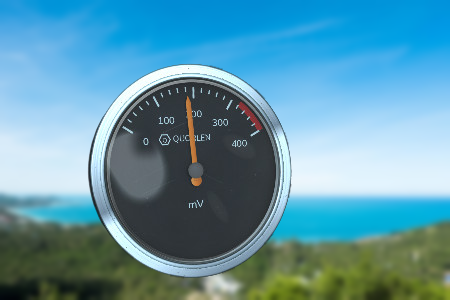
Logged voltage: {"value": 180, "unit": "mV"}
